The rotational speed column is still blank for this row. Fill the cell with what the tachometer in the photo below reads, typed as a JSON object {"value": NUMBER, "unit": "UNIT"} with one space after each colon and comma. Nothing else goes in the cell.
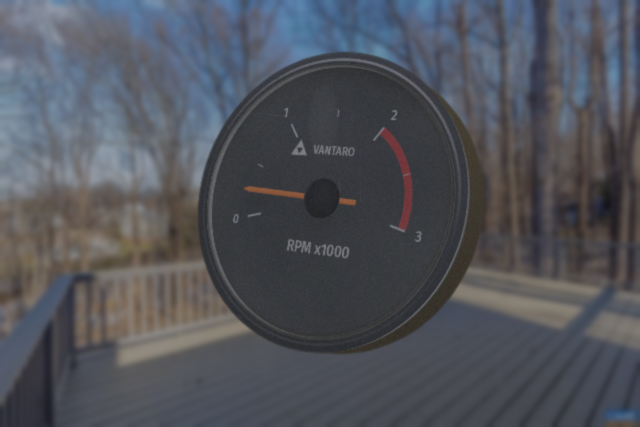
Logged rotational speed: {"value": 250, "unit": "rpm"}
